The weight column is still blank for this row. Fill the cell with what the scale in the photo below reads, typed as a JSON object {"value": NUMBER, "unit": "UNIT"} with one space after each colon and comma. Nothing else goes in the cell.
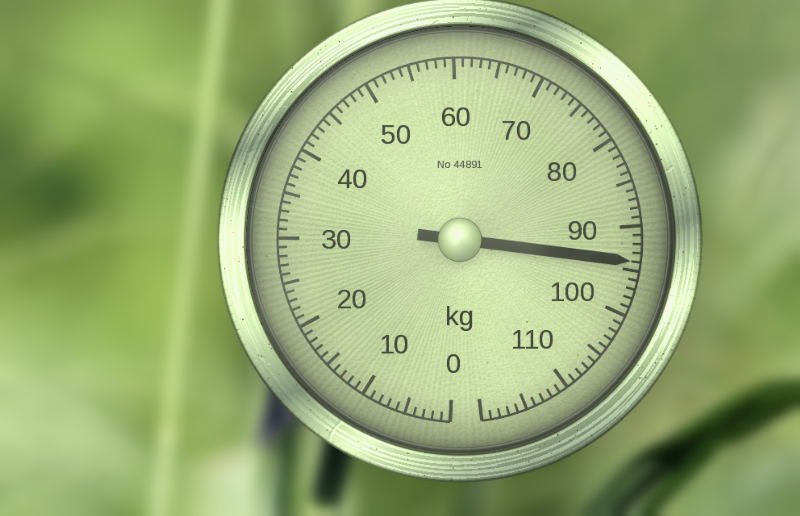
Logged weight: {"value": 94, "unit": "kg"}
